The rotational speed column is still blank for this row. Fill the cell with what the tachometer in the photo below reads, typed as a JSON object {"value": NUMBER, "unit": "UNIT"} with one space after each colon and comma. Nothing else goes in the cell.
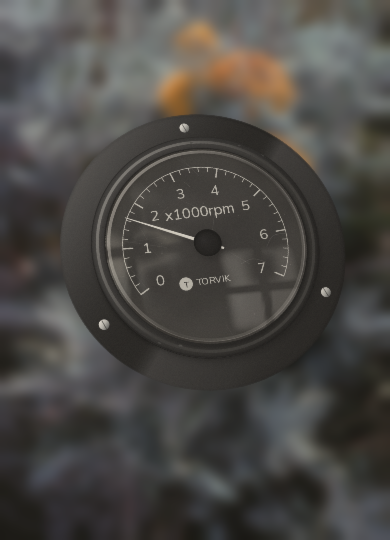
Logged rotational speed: {"value": 1600, "unit": "rpm"}
